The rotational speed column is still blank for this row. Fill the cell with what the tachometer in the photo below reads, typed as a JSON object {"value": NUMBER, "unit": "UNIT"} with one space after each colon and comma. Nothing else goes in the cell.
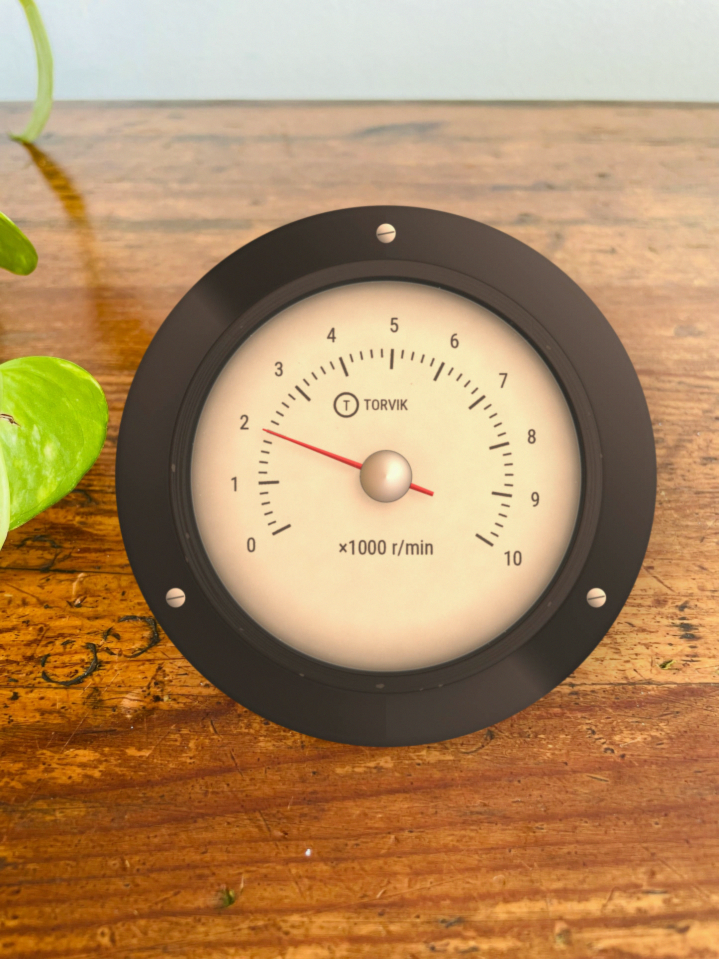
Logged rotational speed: {"value": 2000, "unit": "rpm"}
